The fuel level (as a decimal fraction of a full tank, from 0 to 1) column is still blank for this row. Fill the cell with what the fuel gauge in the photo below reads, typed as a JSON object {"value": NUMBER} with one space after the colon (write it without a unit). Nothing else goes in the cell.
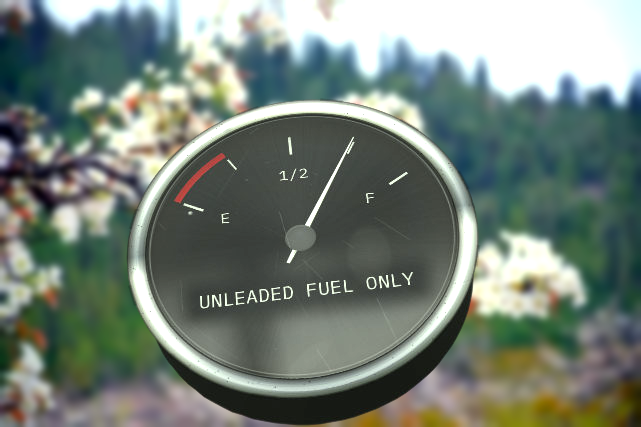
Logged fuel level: {"value": 0.75}
